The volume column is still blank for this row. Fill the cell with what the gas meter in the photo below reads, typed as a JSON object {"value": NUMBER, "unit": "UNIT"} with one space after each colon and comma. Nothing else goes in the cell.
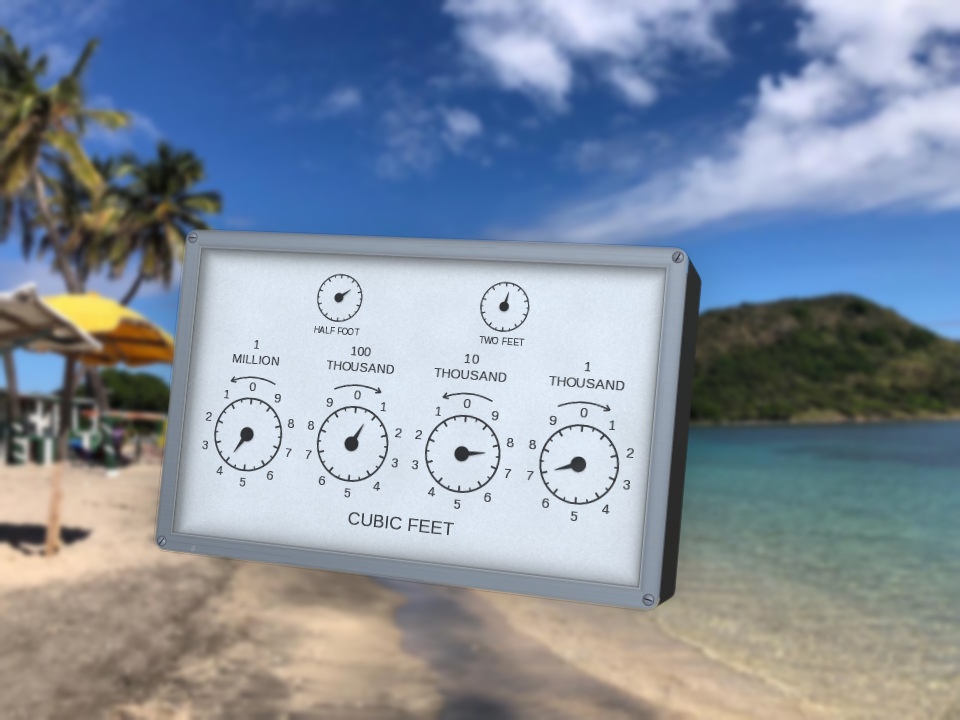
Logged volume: {"value": 407700, "unit": "ft³"}
